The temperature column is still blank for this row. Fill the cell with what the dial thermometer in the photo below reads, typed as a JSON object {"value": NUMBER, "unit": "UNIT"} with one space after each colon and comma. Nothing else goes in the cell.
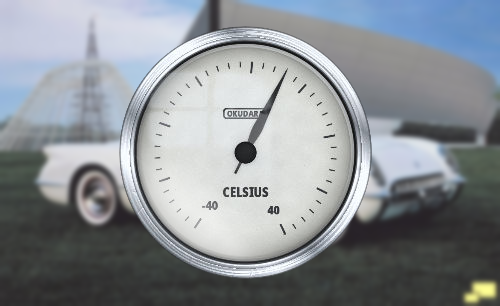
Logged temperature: {"value": 6, "unit": "°C"}
